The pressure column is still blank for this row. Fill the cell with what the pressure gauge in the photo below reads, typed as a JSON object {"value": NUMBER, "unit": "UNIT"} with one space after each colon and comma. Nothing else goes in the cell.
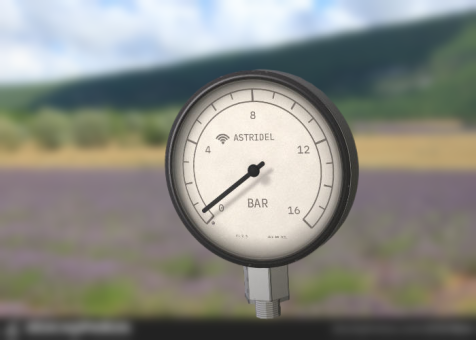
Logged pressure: {"value": 0.5, "unit": "bar"}
